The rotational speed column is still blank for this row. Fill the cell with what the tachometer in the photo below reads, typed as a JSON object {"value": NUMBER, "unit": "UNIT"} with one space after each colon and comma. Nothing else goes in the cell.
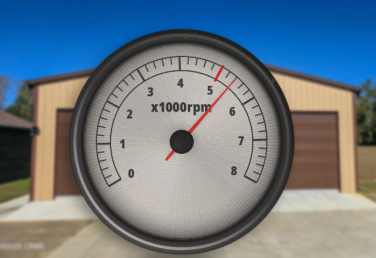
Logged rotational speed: {"value": 5400, "unit": "rpm"}
